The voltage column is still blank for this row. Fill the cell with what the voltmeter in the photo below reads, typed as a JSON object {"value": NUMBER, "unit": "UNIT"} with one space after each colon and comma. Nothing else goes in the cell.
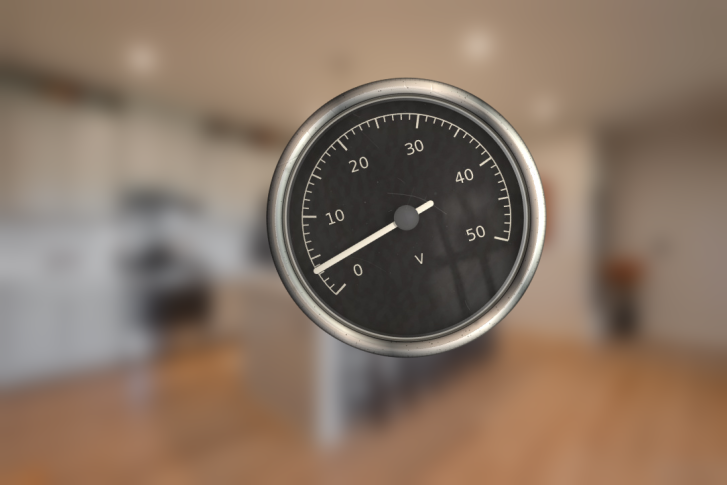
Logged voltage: {"value": 3.5, "unit": "V"}
